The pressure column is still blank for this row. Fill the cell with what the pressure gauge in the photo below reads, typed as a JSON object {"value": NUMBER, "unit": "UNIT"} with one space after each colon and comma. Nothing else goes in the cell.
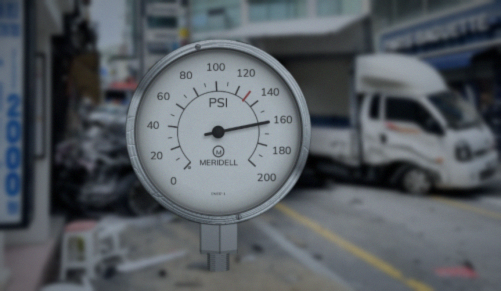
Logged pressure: {"value": 160, "unit": "psi"}
